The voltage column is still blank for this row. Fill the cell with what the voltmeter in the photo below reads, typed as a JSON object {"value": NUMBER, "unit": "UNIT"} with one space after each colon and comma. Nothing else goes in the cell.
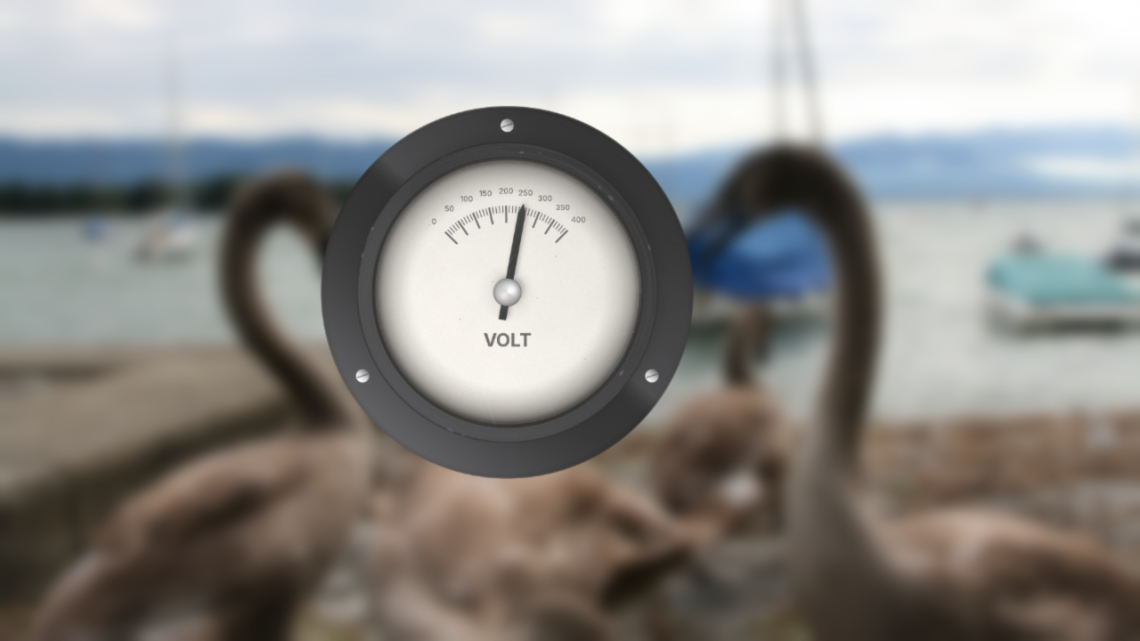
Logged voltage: {"value": 250, "unit": "V"}
